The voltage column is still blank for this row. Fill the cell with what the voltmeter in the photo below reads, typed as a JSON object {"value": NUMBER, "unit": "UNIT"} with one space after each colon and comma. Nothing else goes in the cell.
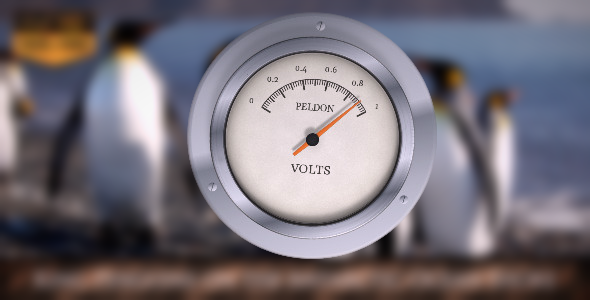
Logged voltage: {"value": 0.9, "unit": "V"}
